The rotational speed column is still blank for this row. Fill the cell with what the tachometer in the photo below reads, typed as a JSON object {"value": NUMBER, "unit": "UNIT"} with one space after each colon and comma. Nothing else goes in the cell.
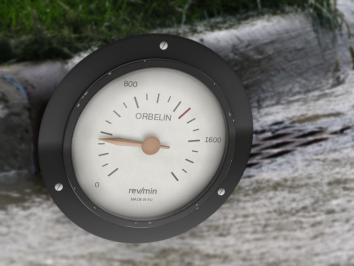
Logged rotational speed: {"value": 350, "unit": "rpm"}
